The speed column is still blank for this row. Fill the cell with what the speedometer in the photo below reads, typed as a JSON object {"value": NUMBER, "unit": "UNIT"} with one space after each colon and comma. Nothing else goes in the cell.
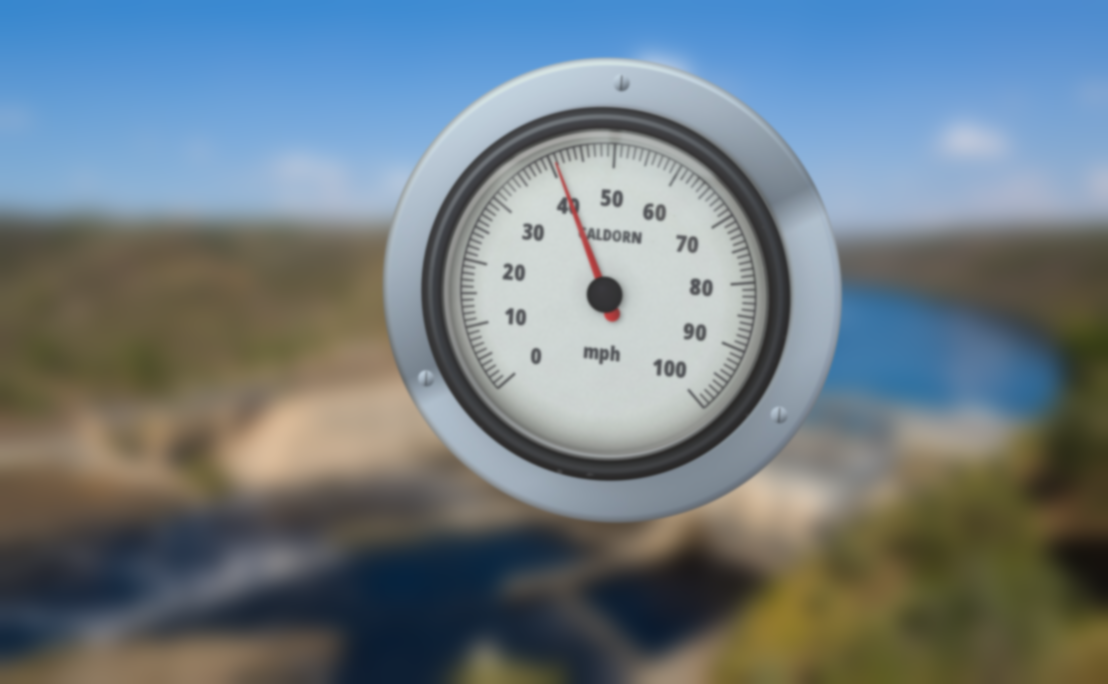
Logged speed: {"value": 41, "unit": "mph"}
